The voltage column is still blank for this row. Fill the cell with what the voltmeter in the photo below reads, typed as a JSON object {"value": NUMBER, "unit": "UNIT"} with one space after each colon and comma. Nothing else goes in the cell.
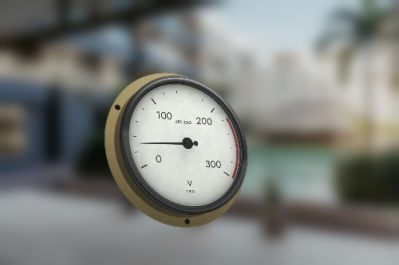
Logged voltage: {"value": 30, "unit": "V"}
